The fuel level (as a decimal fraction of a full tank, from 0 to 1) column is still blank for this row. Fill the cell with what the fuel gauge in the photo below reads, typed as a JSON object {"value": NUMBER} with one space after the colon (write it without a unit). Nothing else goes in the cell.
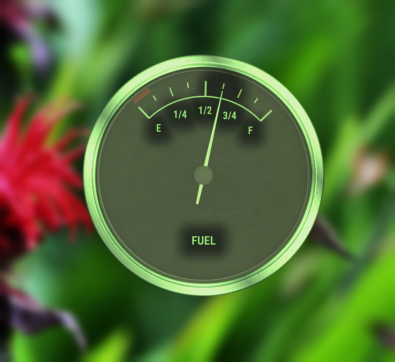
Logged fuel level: {"value": 0.625}
